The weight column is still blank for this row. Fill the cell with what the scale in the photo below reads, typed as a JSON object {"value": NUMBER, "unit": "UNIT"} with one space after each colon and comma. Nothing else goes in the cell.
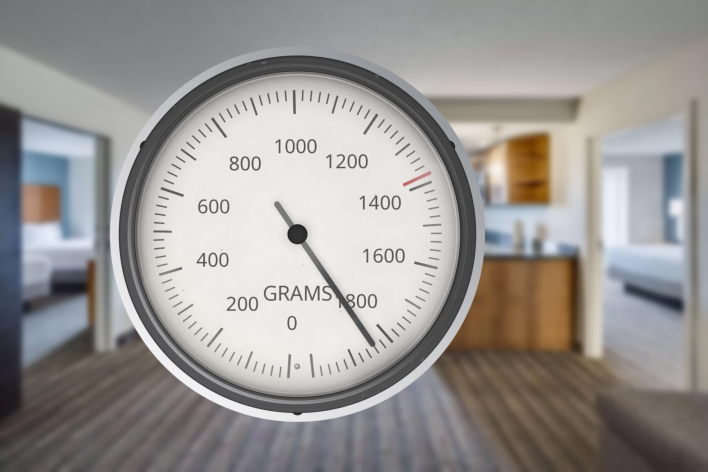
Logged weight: {"value": 1840, "unit": "g"}
